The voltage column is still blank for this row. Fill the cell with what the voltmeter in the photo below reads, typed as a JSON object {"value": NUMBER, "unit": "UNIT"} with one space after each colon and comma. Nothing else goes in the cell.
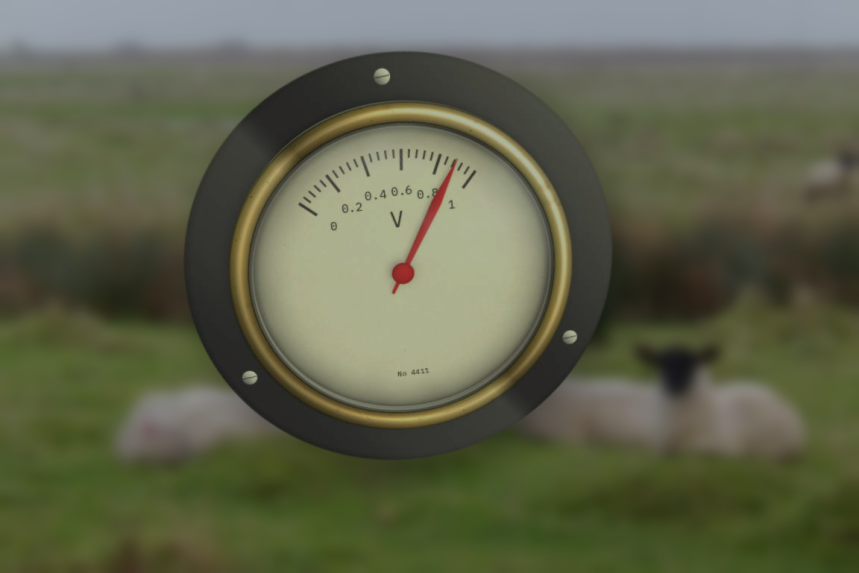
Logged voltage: {"value": 0.88, "unit": "V"}
